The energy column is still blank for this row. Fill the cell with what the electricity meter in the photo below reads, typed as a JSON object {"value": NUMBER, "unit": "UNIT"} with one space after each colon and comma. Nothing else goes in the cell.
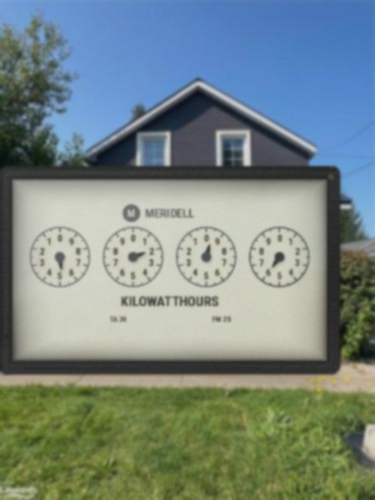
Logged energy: {"value": 5196, "unit": "kWh"}
